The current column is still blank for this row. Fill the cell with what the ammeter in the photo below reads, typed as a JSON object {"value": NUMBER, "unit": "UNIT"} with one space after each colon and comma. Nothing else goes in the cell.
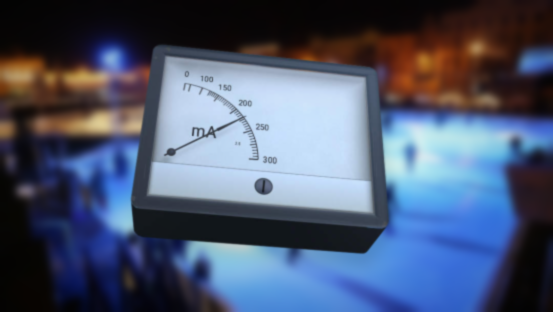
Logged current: {"value": 225, "unit": "mA"}
